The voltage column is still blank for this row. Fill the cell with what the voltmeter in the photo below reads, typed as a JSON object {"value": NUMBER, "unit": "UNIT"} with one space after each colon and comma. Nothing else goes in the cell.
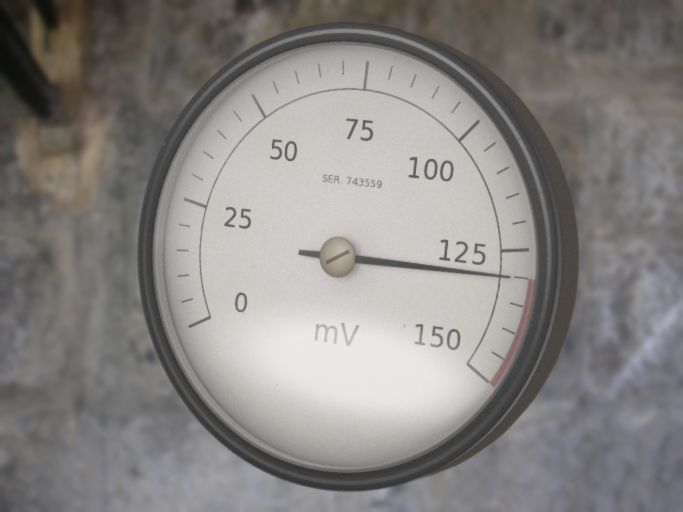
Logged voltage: {"value": 130, "unit": "mV"}
